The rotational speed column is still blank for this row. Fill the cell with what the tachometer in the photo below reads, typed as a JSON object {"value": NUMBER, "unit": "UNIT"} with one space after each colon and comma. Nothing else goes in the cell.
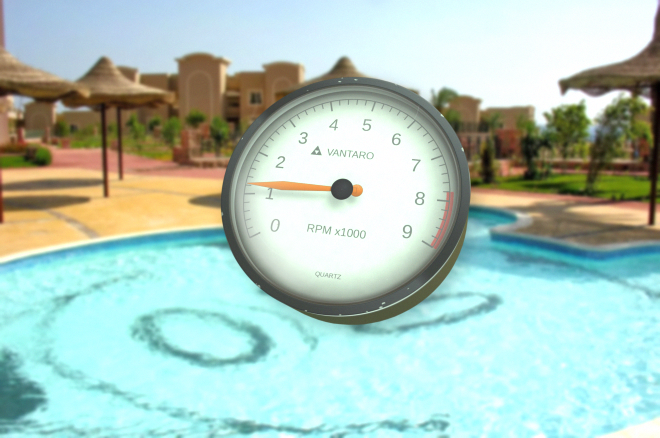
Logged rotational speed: {"value": 1200, "unit": "rpm"}
